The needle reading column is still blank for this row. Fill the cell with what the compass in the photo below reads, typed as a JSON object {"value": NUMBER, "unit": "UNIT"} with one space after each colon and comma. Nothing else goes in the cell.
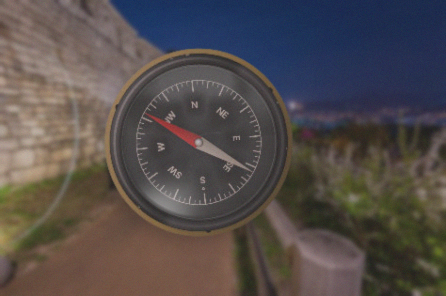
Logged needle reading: {"value": 305, "unit": "°"}
